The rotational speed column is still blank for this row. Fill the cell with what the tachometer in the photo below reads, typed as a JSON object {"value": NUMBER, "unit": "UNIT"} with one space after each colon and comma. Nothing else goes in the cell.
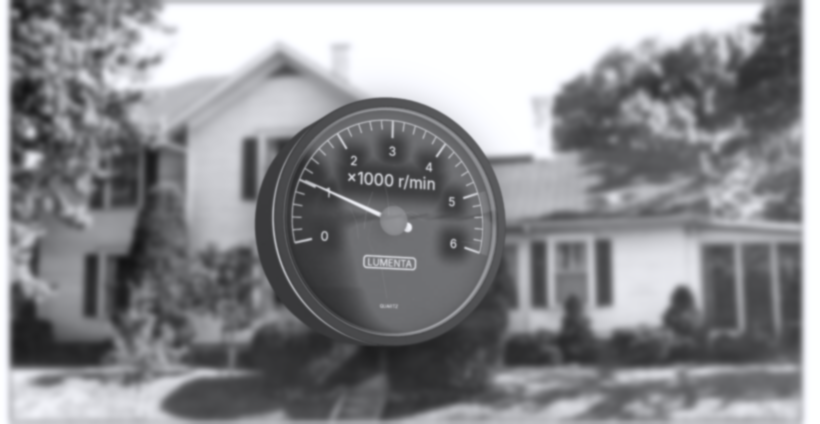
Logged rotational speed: {"value": 1000, "unit": "rpm"}
